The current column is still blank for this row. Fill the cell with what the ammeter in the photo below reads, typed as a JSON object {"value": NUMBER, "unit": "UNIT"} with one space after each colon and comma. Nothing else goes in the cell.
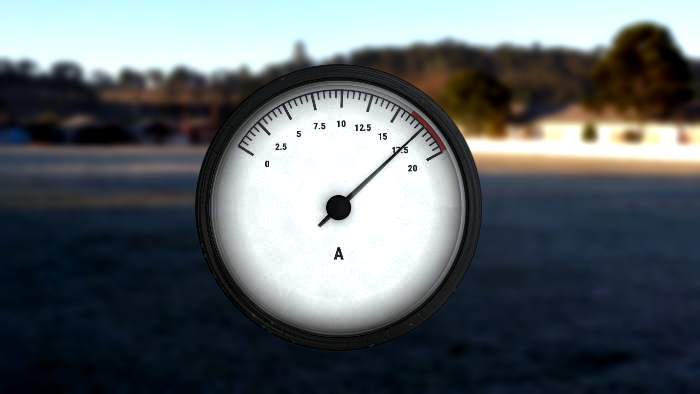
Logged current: {"value": 17.5, "unit": "A"}
